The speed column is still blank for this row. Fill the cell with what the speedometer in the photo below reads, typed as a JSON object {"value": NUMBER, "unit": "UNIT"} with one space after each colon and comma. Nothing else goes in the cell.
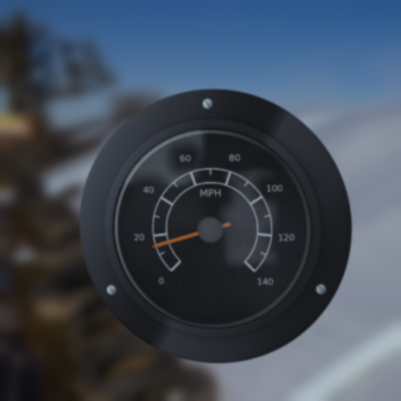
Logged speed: {"value": 15, "unit": "mph"}
